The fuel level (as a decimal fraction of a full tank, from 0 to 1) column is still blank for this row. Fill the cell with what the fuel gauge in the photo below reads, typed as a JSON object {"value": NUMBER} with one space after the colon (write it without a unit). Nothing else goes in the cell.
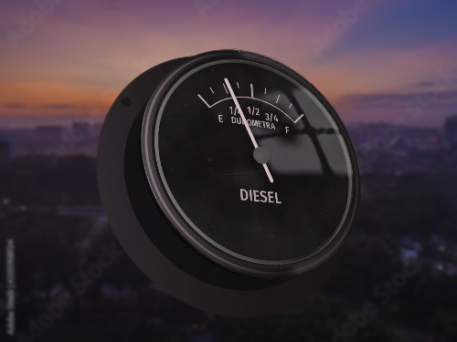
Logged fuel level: {"value": 0.25}
